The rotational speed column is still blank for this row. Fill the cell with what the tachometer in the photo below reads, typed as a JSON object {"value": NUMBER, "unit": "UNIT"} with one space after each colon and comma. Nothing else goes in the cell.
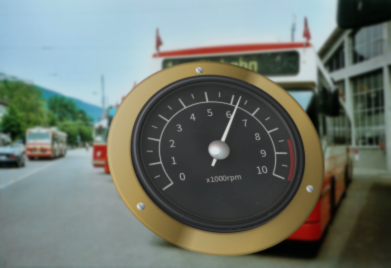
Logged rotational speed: {"value": 6250, "unit": "rpm"}
